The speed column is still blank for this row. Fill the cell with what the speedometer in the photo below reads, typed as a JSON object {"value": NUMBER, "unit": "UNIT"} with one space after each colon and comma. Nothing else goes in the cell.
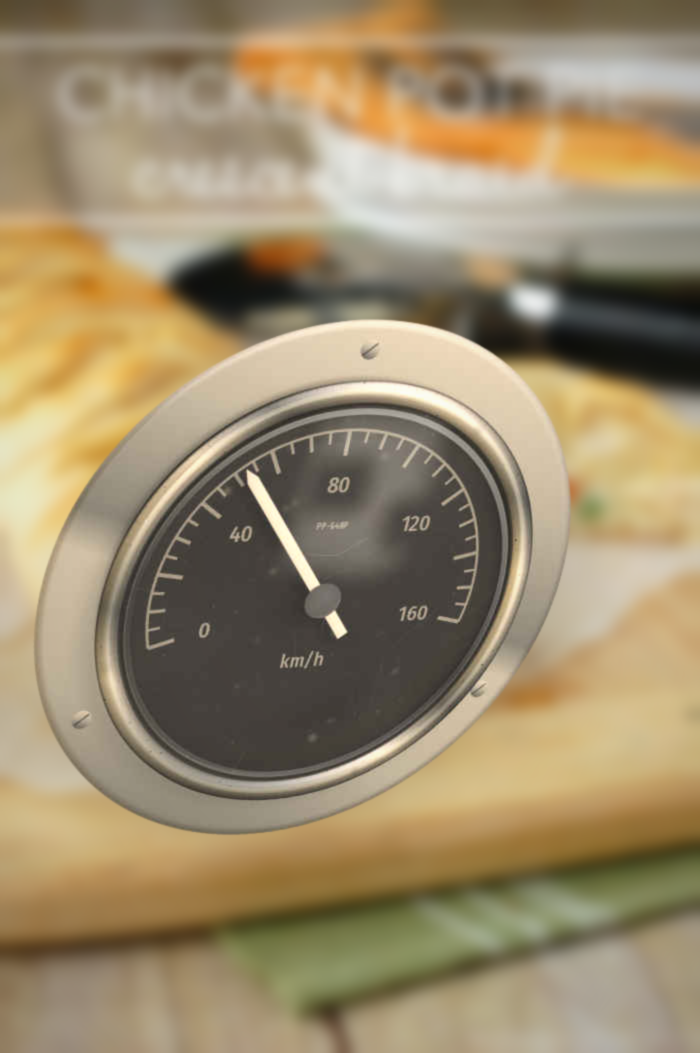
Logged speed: {"value": 52.5, "unit": "km/h"}
